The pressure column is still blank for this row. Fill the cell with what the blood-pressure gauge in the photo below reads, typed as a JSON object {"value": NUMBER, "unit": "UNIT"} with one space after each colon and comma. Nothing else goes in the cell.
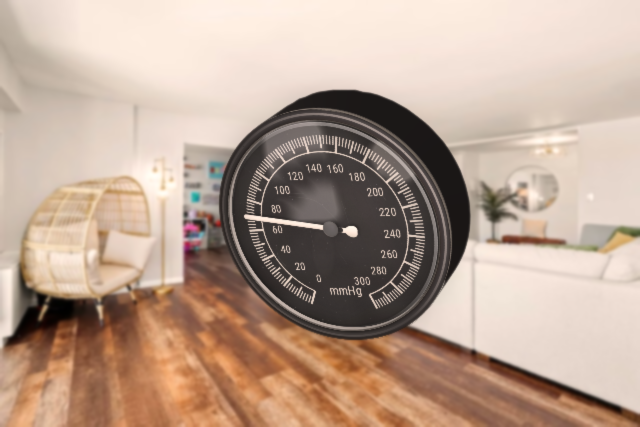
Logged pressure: {"value": 70, "unit": "mmHg"}
